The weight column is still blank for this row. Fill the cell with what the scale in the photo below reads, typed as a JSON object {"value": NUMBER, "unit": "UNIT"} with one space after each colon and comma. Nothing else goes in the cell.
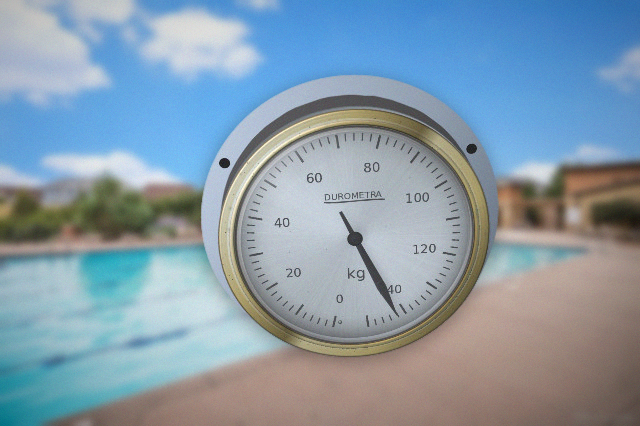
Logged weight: {"value": 142, "unit": "kg"}
